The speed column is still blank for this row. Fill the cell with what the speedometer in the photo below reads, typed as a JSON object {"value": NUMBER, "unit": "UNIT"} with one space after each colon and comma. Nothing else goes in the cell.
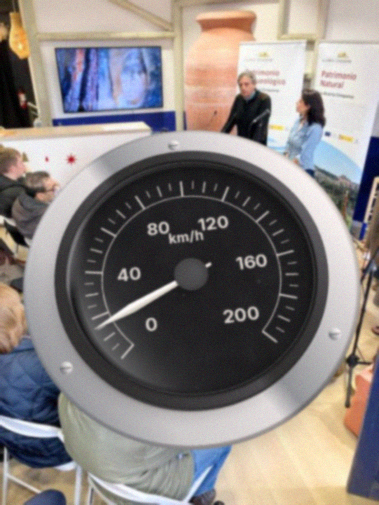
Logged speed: {"value": 15, "unit": "km/h"}
